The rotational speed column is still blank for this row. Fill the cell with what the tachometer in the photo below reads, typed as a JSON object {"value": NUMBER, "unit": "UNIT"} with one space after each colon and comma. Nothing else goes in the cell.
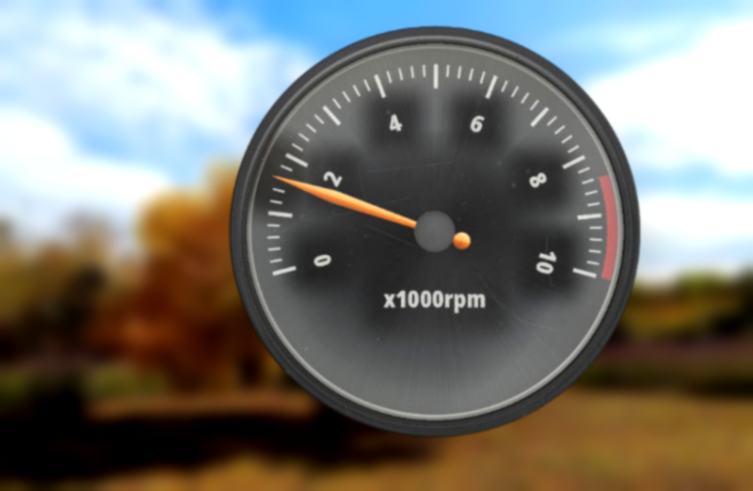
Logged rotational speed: {"value": 1600, "unit": "rpm"}
